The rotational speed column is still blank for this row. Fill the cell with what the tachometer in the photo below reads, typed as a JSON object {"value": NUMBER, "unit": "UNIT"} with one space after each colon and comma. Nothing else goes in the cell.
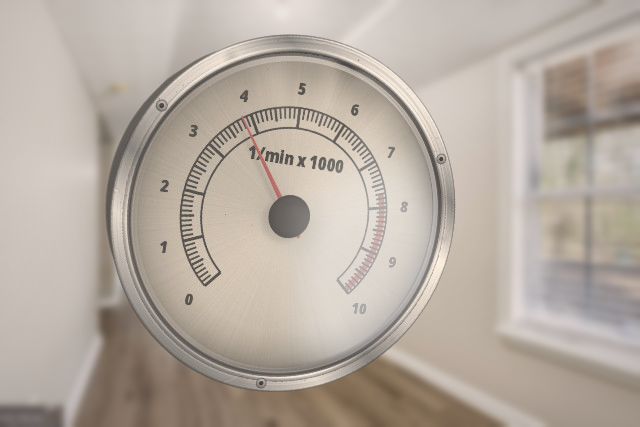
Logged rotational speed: {"value": 3800, "unit": "rpm"}
